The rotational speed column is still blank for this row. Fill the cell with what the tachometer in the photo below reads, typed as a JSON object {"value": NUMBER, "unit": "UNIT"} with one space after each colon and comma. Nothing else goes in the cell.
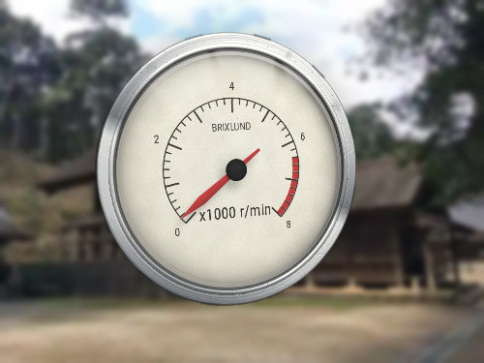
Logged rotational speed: {"value": 200, "unit": "rpm"}
